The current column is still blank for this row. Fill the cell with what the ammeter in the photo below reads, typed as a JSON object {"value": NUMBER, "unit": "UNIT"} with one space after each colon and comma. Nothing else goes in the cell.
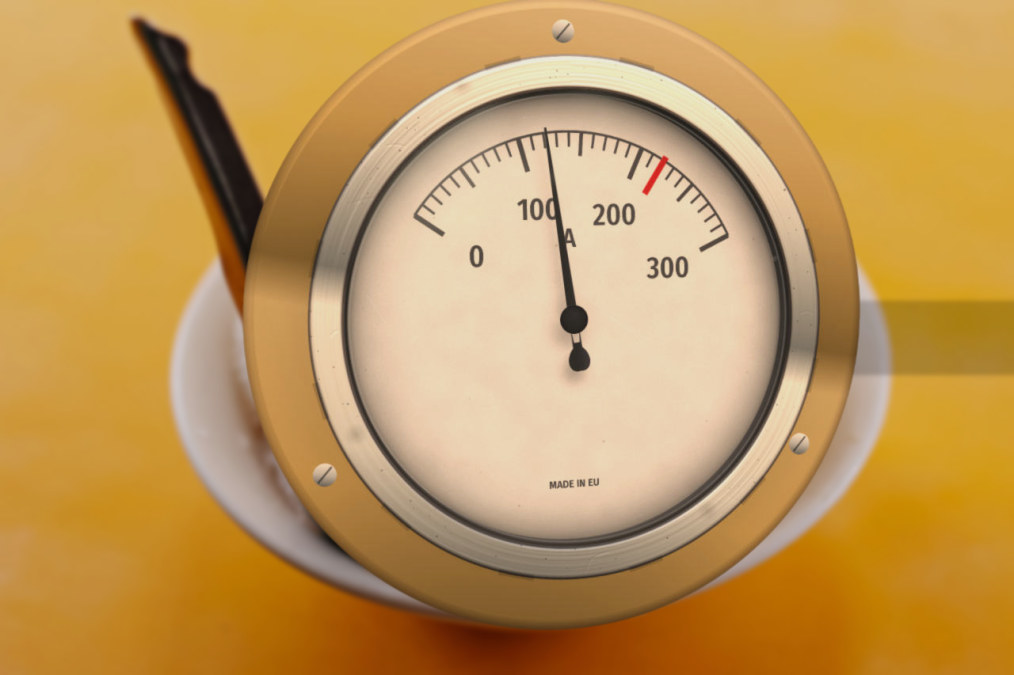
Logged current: {"value": 120, "unit": "A"}
